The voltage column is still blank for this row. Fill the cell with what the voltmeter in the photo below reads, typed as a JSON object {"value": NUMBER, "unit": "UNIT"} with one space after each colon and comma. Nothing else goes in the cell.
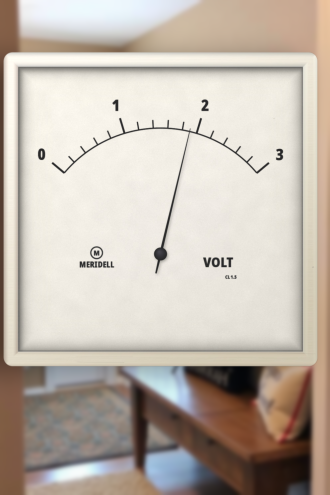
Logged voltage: {"value": 1.9, "unit": "V"}
